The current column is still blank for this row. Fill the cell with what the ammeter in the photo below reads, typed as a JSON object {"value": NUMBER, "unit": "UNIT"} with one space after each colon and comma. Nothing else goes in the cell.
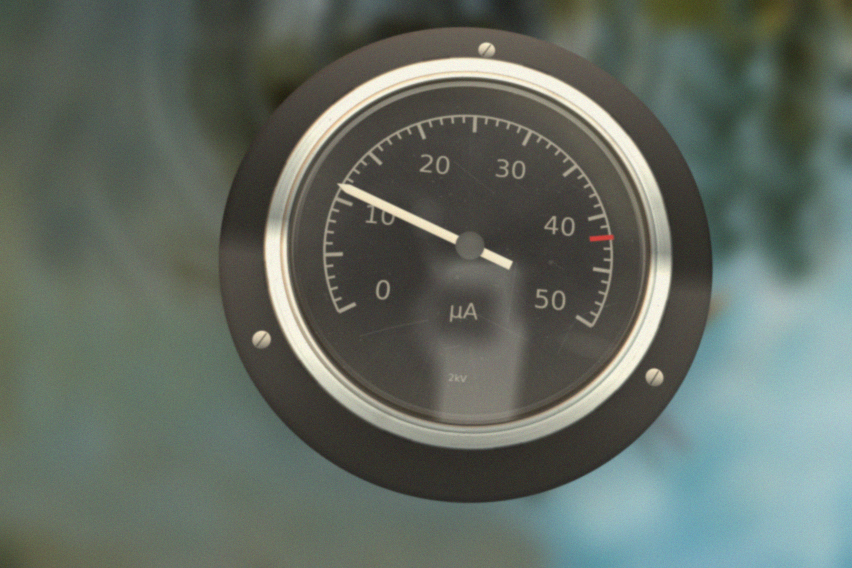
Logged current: {"value": 11, "unit": "µA"}
